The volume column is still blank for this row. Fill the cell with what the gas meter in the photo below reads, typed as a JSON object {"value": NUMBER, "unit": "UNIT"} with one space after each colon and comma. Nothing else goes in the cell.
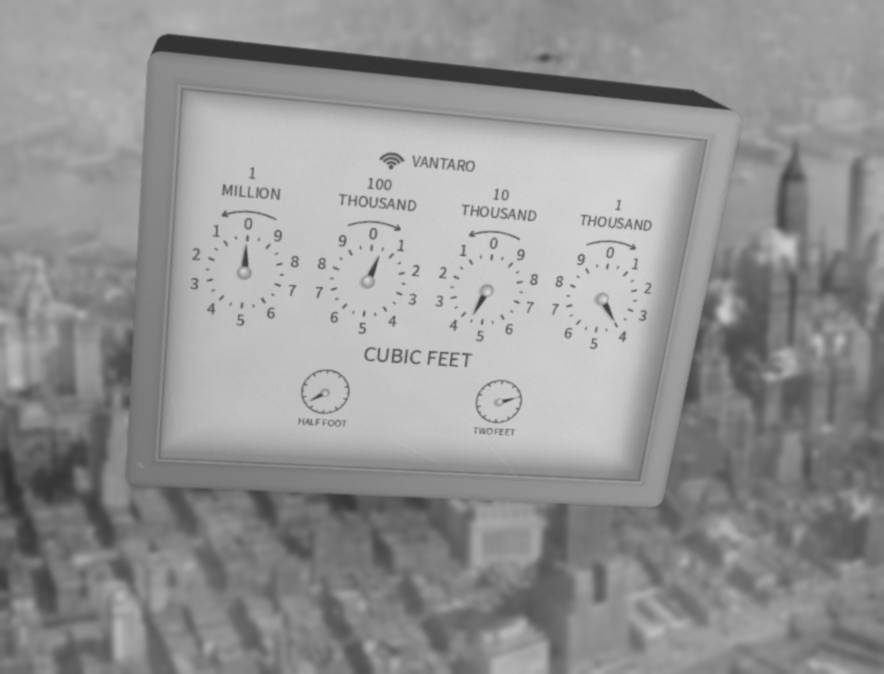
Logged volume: {"value": 4400, "unit": "ft³"}
